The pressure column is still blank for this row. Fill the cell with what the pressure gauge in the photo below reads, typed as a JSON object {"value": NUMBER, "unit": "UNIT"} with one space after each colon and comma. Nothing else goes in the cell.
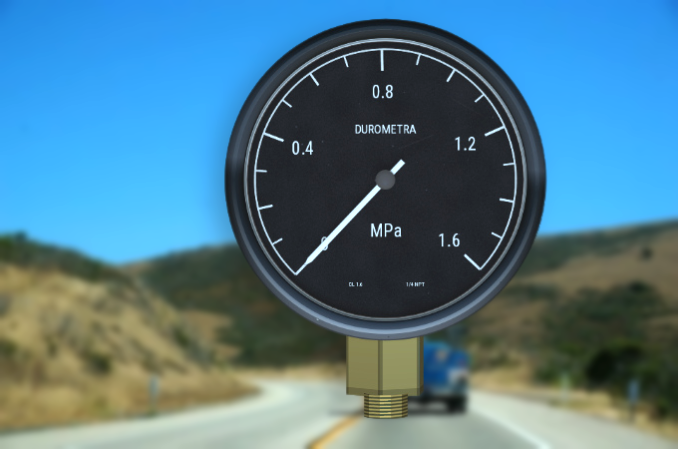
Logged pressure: {"value": 0, "unit": "MPa"}
